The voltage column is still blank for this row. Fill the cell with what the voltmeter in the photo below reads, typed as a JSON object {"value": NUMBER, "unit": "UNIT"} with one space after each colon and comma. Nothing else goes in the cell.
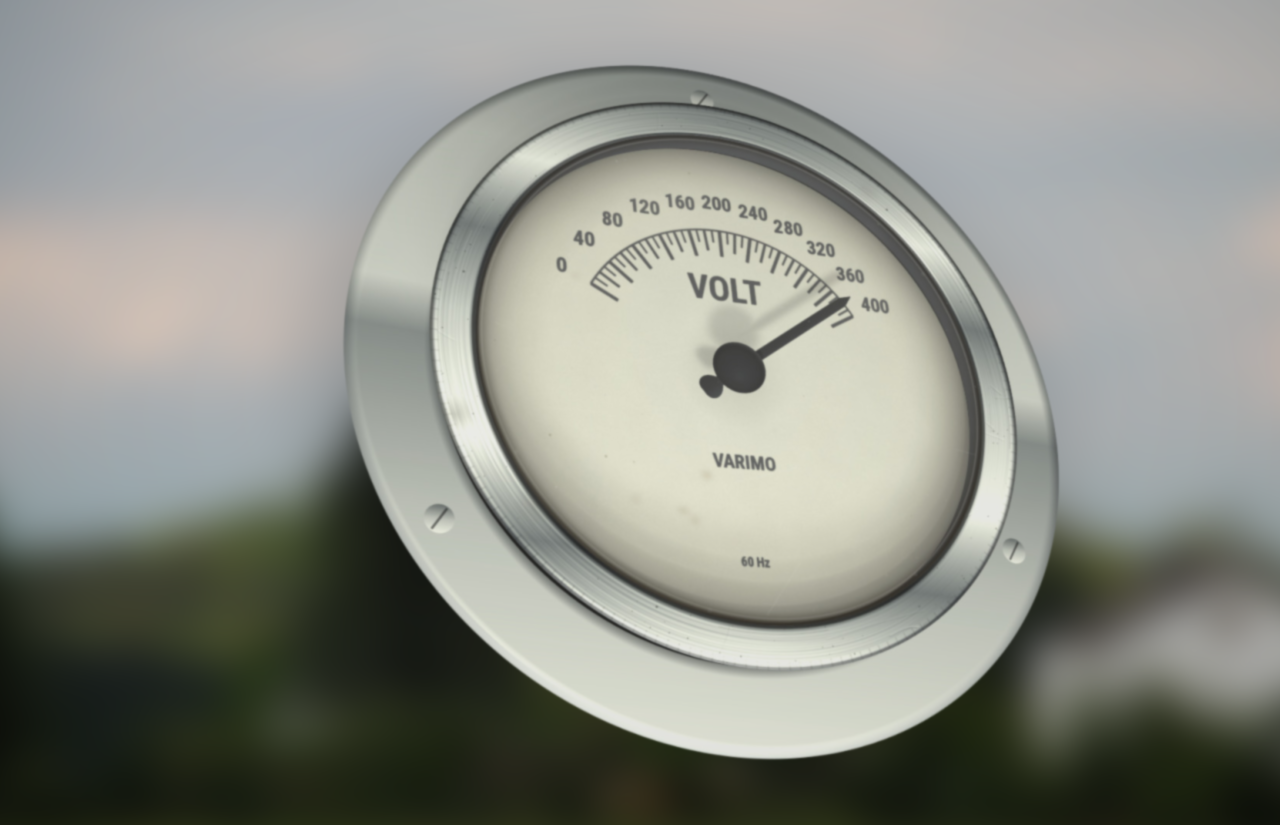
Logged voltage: {"value": 380, "unit": "V"}
